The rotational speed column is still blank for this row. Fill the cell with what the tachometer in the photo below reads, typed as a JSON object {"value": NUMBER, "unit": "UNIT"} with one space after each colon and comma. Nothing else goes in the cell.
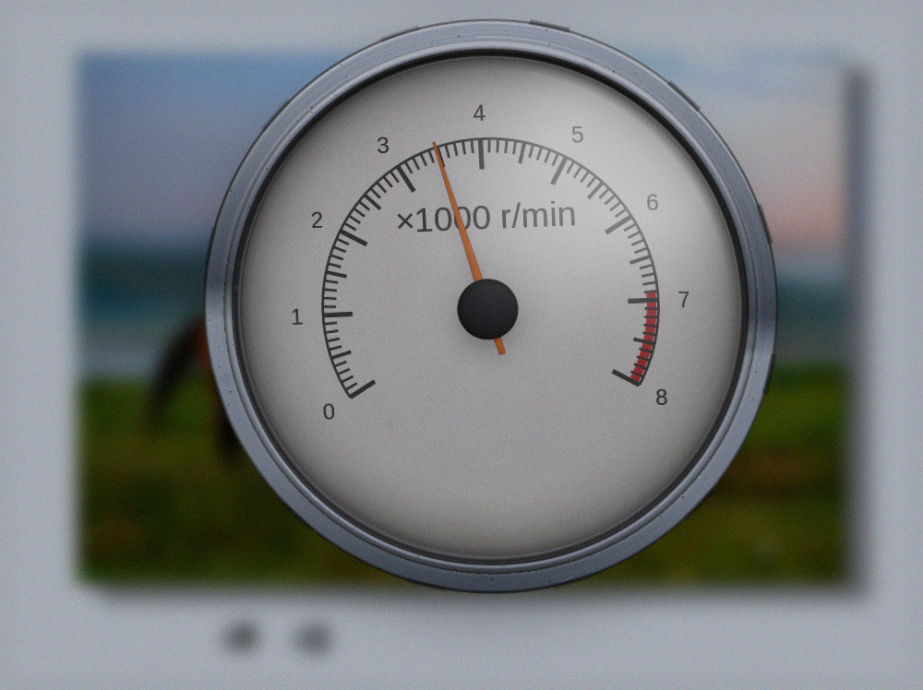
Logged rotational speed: {"value": 3500, "unit": "rpm"}
